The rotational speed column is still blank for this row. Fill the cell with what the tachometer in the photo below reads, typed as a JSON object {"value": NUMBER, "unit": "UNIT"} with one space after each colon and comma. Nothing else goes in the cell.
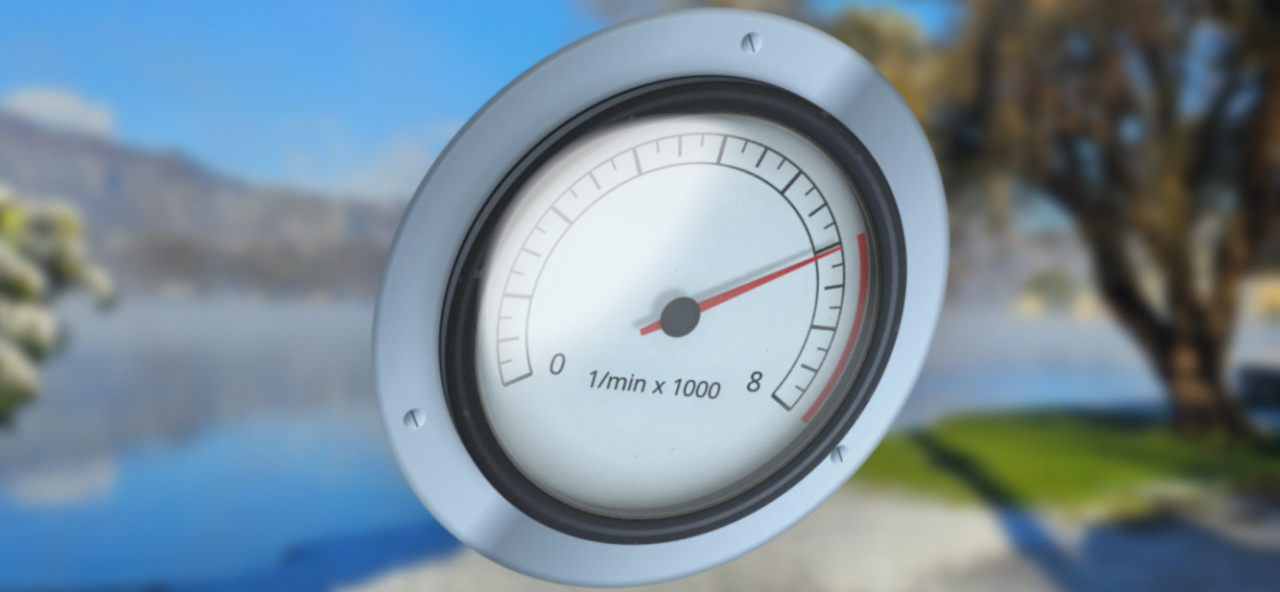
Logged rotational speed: {"value": 6000, "unit": "rpm"}
